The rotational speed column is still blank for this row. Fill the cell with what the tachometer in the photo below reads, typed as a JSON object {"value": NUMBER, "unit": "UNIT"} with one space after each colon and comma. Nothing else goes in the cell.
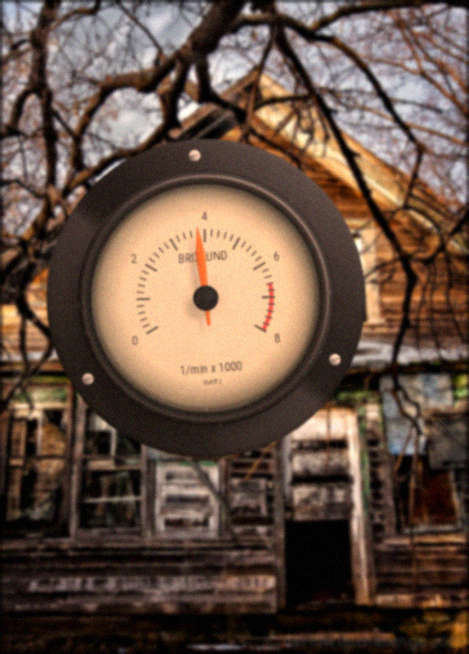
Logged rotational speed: {"value": 3800, "unit": "rpm"}
